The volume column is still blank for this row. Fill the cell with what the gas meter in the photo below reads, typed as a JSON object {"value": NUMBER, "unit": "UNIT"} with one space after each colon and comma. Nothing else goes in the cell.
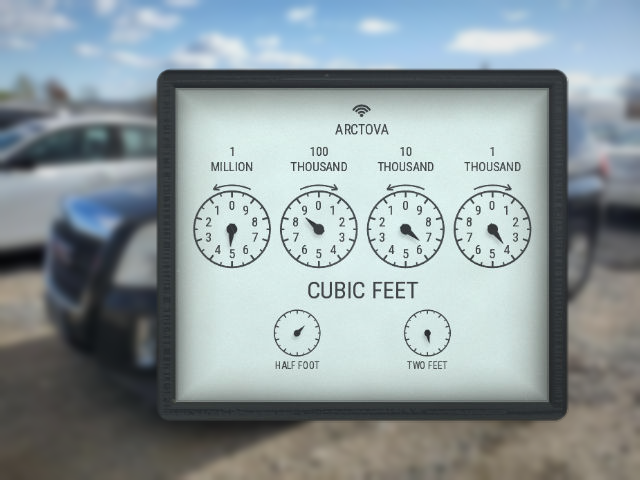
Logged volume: {"value": 486400, "unit": "ft³"}
